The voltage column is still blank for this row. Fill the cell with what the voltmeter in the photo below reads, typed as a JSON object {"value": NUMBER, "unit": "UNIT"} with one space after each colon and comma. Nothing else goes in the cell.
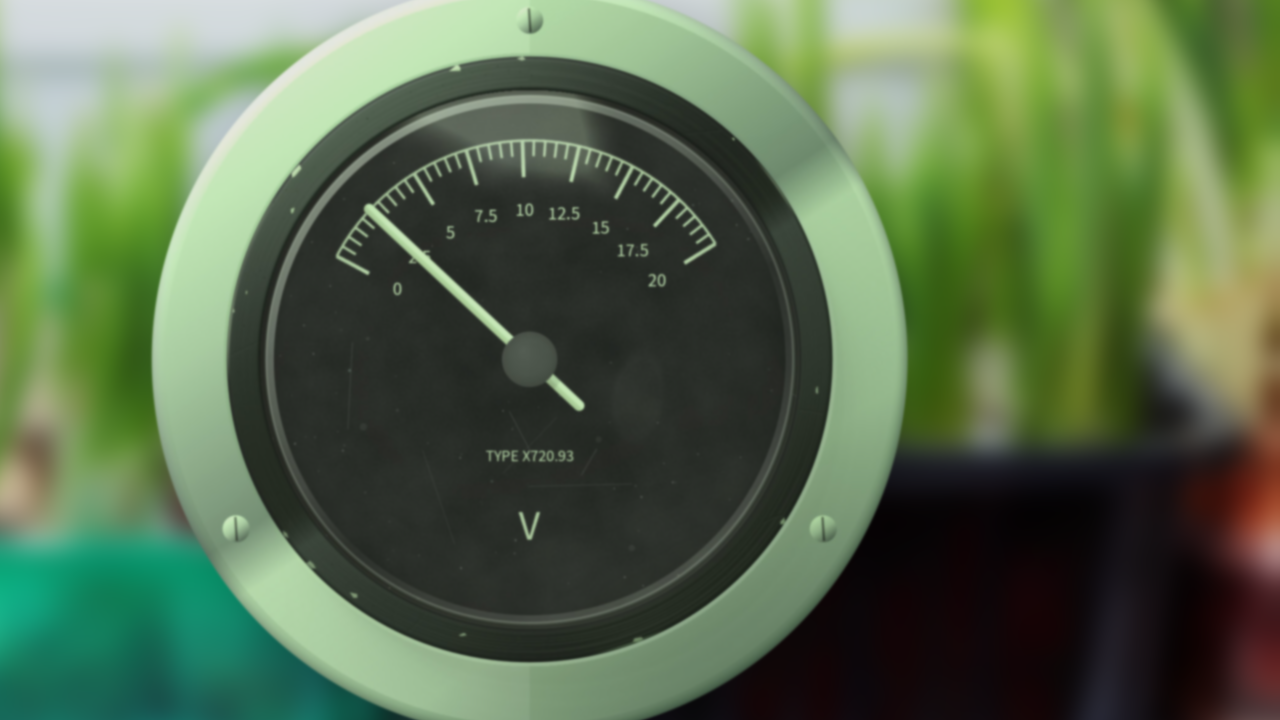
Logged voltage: {"value": 2.5, "unit": "V"}
